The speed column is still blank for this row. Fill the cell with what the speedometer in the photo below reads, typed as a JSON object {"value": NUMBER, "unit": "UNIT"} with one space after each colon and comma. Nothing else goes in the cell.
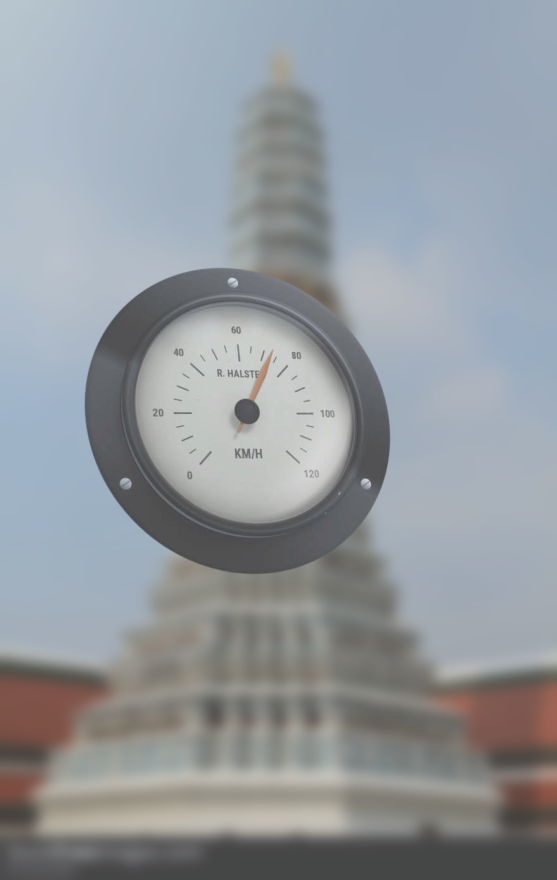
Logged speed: {"value": 72.5, "unit": "km/h"}
